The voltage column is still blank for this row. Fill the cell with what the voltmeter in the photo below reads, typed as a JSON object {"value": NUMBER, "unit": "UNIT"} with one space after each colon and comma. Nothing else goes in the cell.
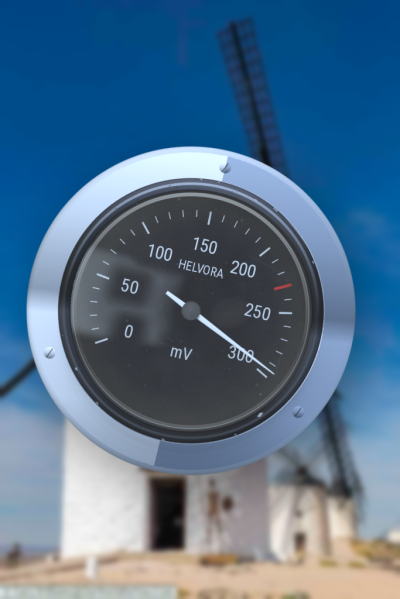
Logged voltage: {"value": 295, "unit": "mV"}
